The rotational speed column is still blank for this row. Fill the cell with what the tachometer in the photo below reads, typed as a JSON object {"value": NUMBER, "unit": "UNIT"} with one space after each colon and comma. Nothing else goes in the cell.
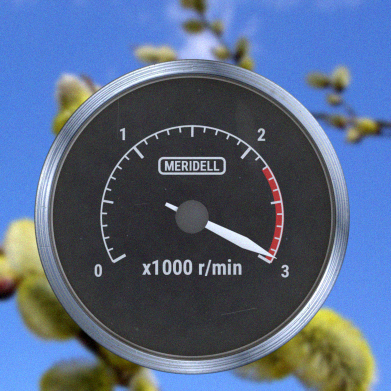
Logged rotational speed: {"value": 2950, "unit": "rpm"}
